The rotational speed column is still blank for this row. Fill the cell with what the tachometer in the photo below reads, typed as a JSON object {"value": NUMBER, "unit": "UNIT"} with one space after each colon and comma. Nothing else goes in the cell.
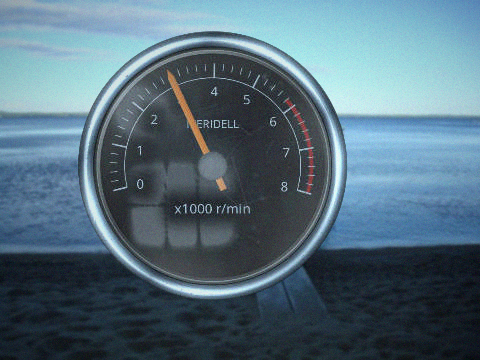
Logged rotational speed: {"value": 3000, "unit": "rpm"}
